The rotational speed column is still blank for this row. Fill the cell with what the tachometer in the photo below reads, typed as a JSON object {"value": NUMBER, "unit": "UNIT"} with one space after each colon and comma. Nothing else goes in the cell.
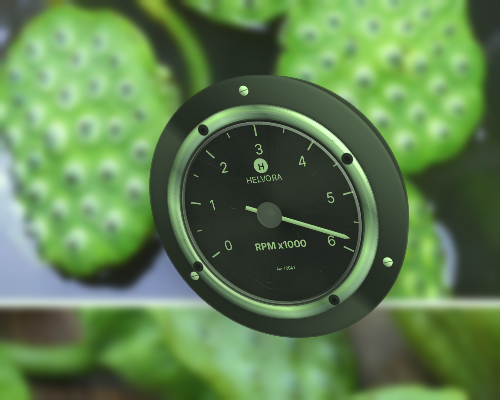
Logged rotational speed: {"value": 5750, "unit": "rpm"}
